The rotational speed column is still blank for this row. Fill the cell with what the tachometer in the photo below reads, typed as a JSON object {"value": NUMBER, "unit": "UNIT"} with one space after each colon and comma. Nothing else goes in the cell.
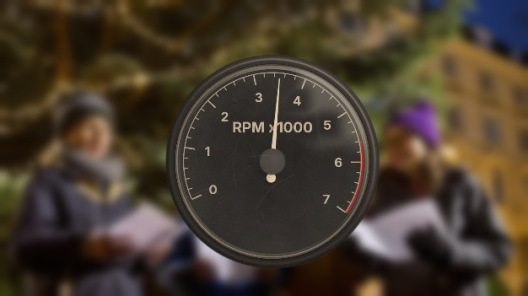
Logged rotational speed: {"value": 3500, "unit": "rpm"}
